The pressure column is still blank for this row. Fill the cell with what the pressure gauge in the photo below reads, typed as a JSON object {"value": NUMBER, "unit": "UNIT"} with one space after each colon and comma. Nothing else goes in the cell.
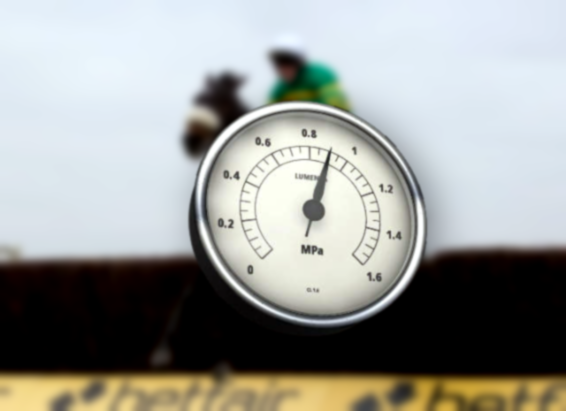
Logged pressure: {"value": 0.9, "unit": "MPa"}
